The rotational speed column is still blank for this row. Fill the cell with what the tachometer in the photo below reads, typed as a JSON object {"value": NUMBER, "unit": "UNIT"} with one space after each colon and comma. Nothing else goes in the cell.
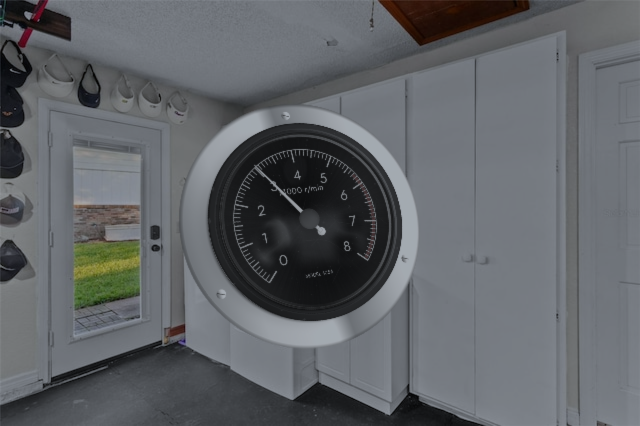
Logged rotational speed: {"value": 3000, "unit": "rpm"}
